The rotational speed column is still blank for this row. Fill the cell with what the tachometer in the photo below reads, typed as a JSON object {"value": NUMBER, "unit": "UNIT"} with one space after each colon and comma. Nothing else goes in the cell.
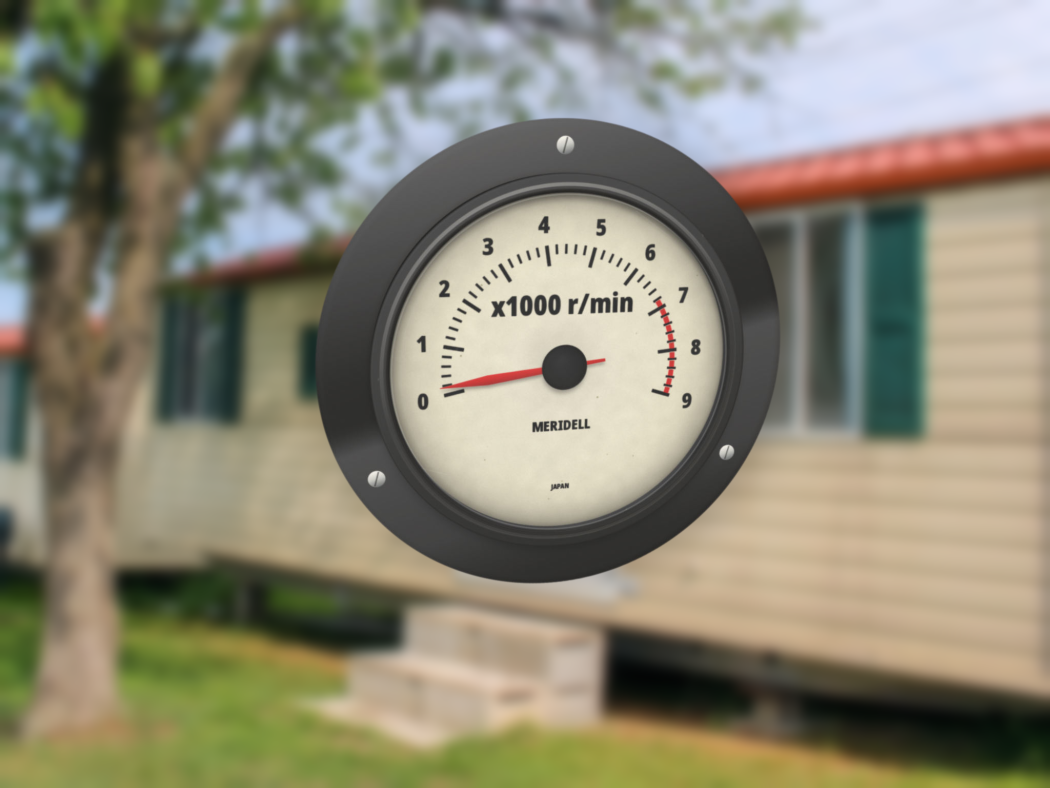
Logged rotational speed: {"value": 200, "unit": "rpm"}
